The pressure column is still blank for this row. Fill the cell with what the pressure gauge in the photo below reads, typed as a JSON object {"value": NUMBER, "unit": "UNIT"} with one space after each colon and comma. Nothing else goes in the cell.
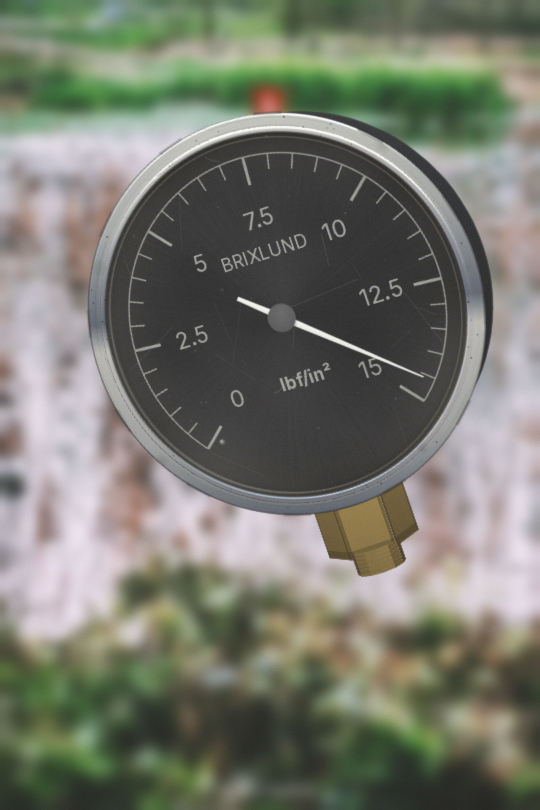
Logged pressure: {"value": 14.5, "unit": "psi"}
